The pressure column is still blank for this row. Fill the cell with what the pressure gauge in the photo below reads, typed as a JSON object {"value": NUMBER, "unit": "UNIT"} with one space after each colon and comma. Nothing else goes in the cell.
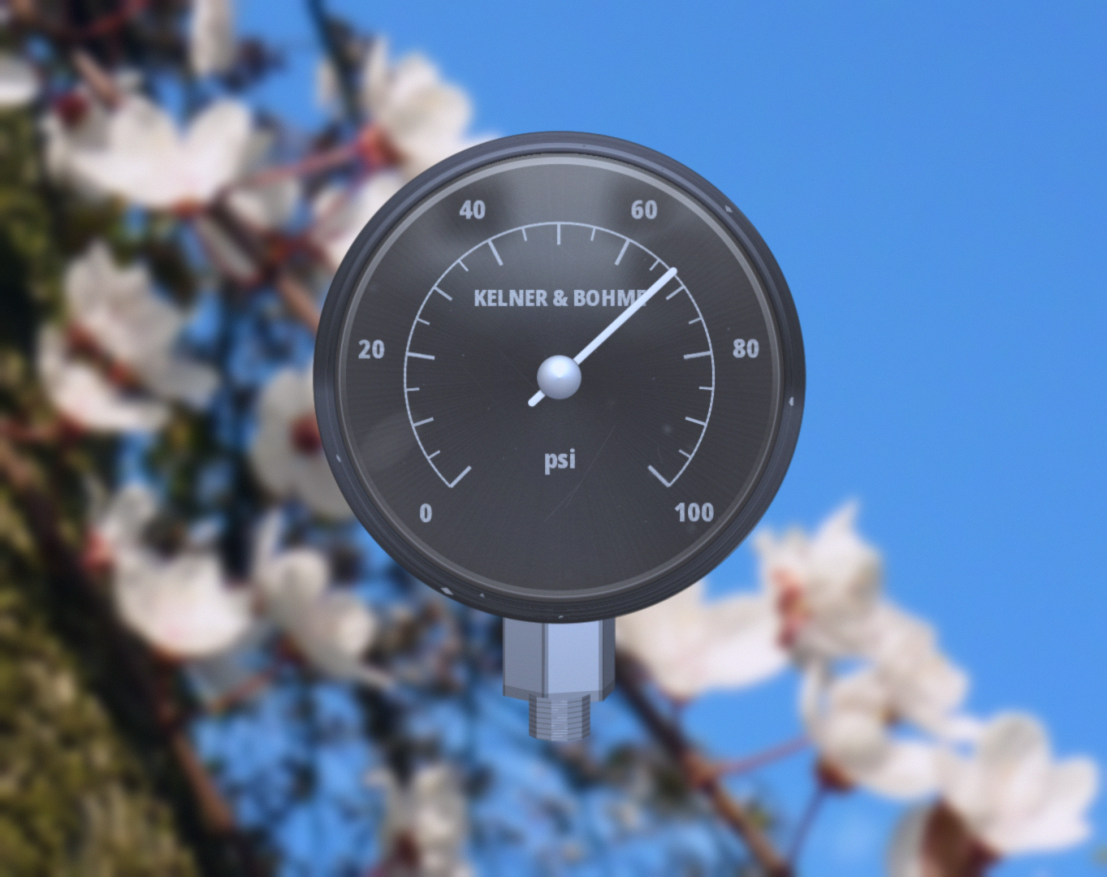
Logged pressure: {"value": 67.5, "unit": "psi"}
